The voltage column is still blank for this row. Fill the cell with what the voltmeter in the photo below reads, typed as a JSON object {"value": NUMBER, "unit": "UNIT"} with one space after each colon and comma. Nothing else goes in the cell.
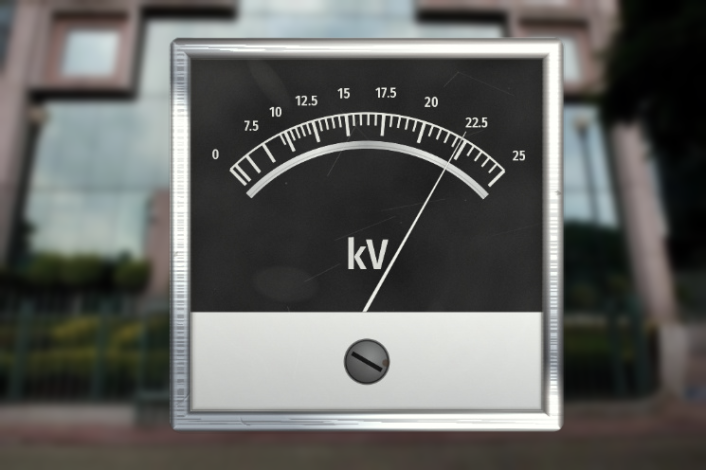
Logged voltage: {"value": 22.25, "unit": "kV"}
